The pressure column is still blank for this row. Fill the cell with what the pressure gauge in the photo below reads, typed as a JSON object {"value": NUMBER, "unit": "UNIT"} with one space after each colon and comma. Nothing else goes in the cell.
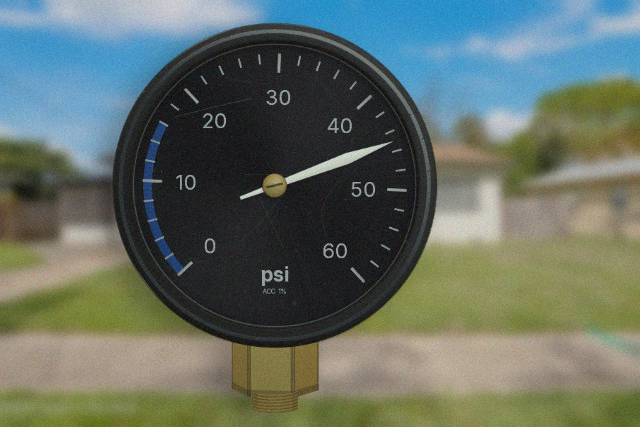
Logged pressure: {"value": 45, "unit": "psi"}
